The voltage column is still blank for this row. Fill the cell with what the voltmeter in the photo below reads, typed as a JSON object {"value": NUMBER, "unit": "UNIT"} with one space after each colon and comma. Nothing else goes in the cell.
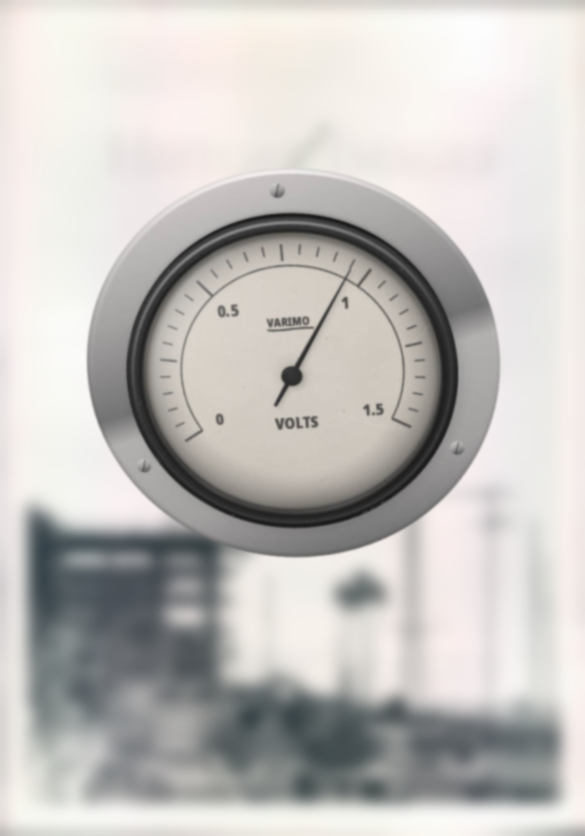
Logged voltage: {"value": 0.95, "unit": "V"}
